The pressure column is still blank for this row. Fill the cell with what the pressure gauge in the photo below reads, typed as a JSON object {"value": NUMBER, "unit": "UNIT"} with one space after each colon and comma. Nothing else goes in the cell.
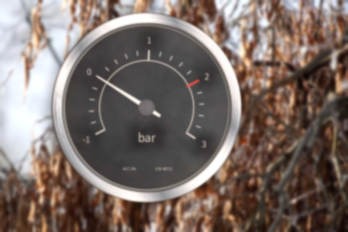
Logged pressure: {"value": 0, "unit": "bar"}
